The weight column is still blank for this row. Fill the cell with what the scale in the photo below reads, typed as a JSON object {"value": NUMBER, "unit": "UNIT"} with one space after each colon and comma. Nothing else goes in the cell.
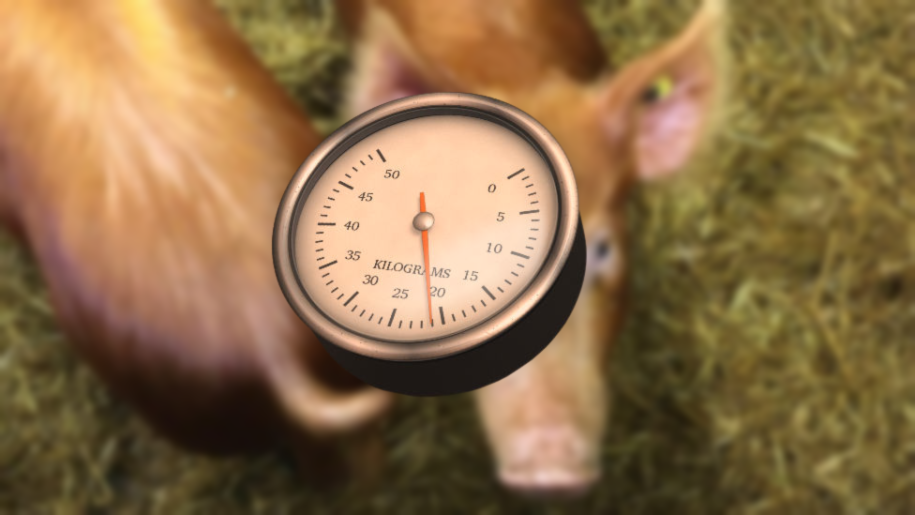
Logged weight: {"value": 21, "unit": "kg"}
